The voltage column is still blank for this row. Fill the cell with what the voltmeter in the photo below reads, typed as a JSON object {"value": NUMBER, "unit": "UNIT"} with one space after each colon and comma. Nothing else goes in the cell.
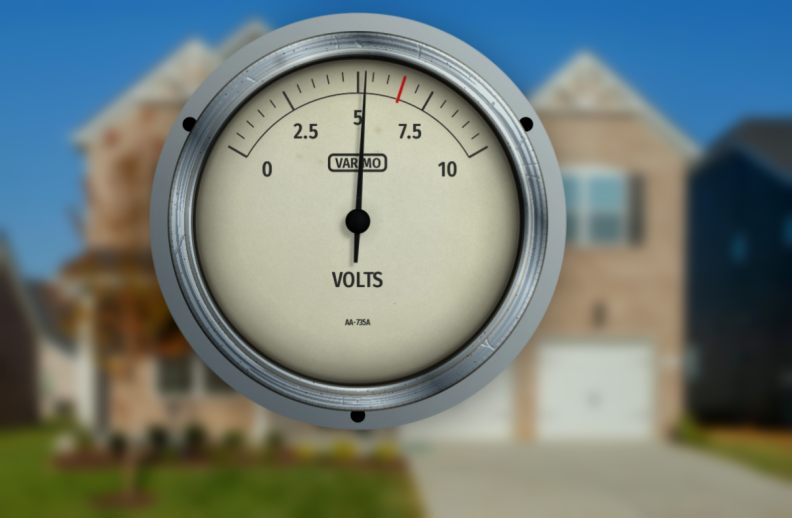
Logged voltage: {"value": 5.25, "unit": "V"}
